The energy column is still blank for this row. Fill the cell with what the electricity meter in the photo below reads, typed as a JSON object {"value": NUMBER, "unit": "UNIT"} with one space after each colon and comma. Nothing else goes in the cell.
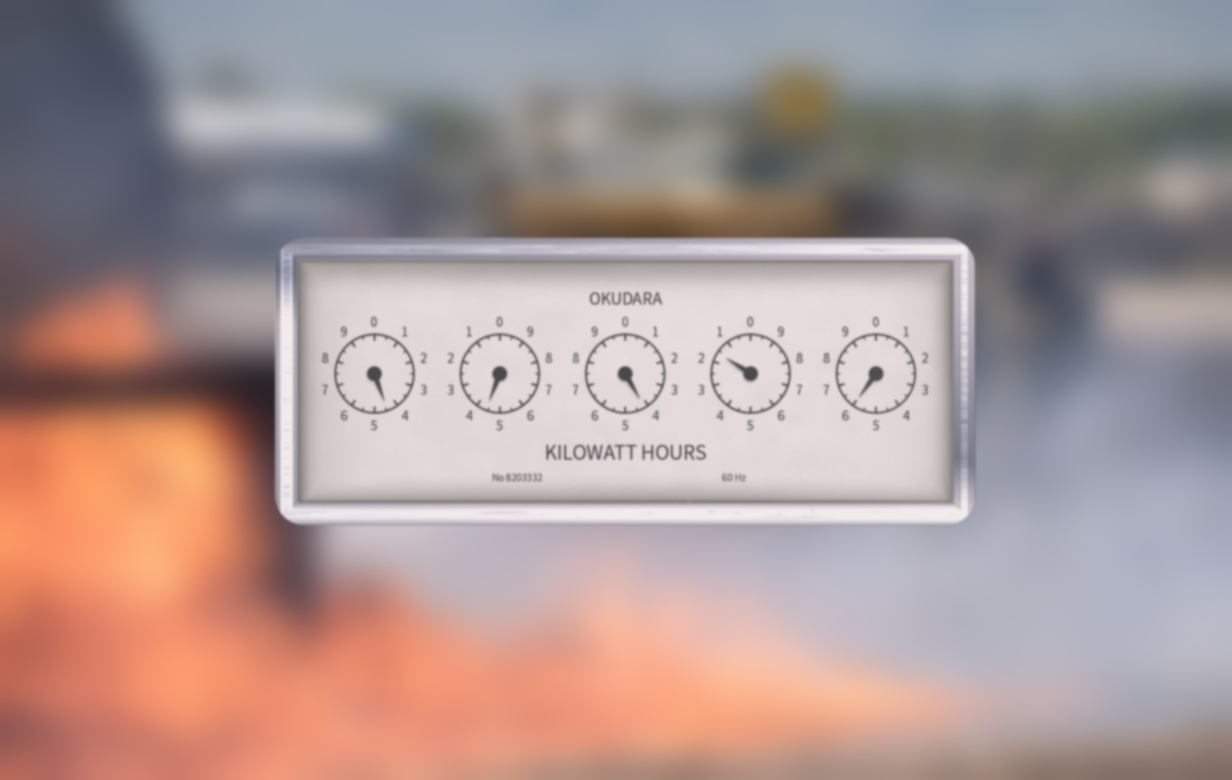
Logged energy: {"value": 44416, "unit": "kWh"}
